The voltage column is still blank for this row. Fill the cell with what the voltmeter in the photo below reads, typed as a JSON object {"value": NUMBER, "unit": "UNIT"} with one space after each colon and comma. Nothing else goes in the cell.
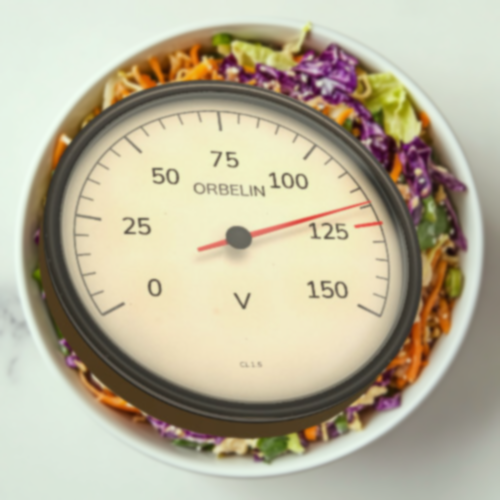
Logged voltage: {"value": 120, "unit": "V"}
